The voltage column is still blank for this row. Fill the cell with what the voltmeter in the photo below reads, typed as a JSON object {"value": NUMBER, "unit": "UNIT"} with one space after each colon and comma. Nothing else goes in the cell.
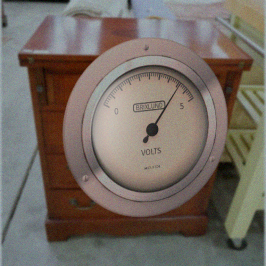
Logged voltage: {"value": 4, "unit": "V"}
